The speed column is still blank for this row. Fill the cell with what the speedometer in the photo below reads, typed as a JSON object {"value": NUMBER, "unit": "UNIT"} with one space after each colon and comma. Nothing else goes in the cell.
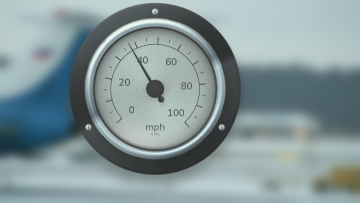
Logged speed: {"value": 37.5, "unit": "mph"}
